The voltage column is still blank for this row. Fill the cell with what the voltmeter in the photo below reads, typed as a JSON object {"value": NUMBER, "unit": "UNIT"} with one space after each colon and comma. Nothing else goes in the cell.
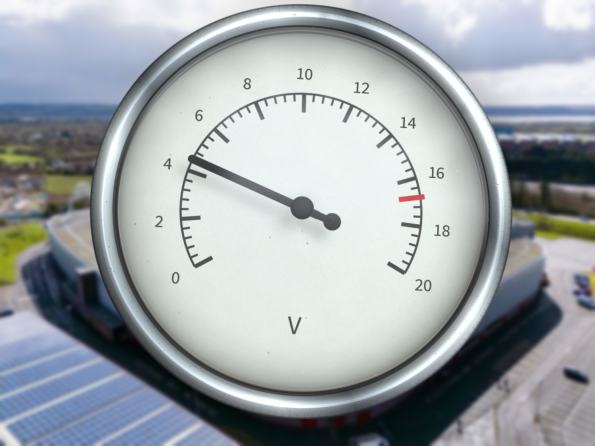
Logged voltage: {"value": 4.4, "unit": "V"}
